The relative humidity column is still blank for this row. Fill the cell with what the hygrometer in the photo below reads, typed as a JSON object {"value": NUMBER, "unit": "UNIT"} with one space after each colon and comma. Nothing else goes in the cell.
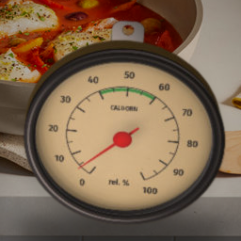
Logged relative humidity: {"value": 5, "unit": "%"}
